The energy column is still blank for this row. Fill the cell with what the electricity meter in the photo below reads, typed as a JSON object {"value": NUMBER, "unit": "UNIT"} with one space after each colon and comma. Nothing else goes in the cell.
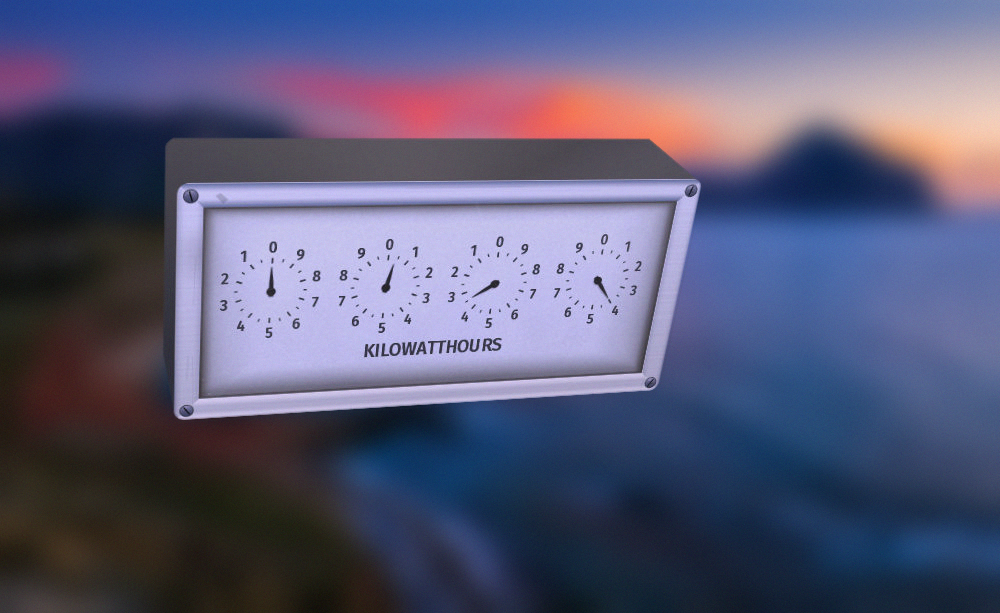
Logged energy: {"value": 34, "unit": "kWh"}
